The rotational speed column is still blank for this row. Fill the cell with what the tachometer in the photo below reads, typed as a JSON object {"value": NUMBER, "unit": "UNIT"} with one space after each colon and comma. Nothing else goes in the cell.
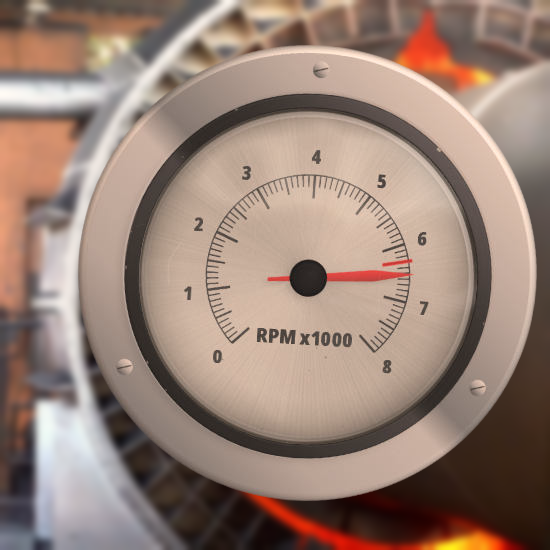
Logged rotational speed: {"value": 6500, "unit": "rpm"}
